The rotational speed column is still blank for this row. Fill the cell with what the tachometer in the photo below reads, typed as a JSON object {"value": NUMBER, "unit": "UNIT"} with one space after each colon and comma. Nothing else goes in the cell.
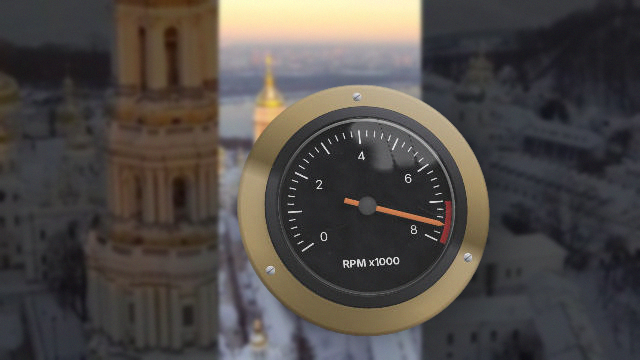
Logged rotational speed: {"value": 7600, "unit": "rpm"}
